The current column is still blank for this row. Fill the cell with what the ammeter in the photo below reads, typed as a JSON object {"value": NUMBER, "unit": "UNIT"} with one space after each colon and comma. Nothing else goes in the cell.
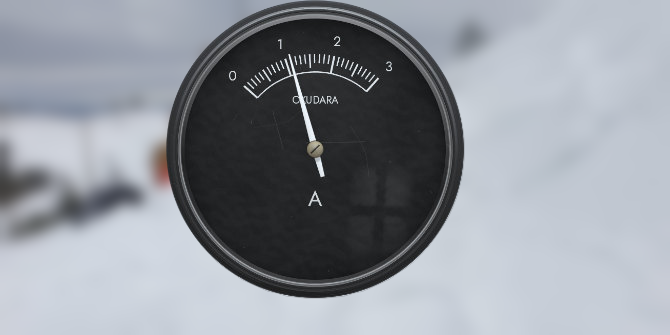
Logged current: {"value": 1.1, "unit": "A"}
